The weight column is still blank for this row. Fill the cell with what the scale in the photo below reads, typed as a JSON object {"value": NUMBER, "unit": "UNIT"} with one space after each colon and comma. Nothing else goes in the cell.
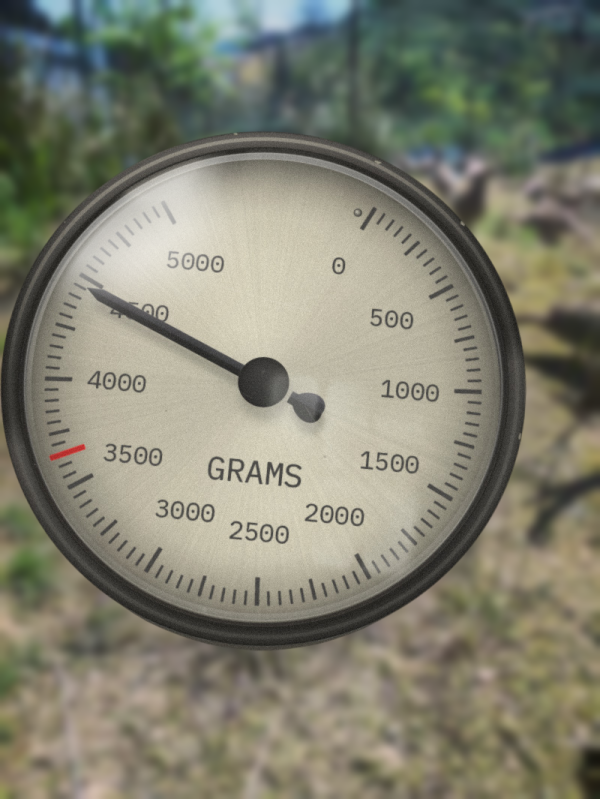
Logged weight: {"value": 4450, "unit": "g"}
